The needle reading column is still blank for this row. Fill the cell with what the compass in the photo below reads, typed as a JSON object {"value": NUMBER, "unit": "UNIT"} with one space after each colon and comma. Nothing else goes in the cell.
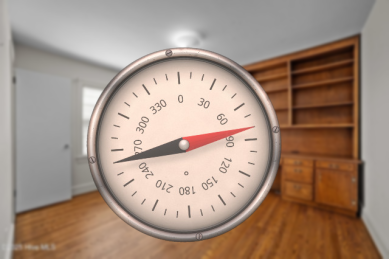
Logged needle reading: {"value": 80, "unit": "°"}
